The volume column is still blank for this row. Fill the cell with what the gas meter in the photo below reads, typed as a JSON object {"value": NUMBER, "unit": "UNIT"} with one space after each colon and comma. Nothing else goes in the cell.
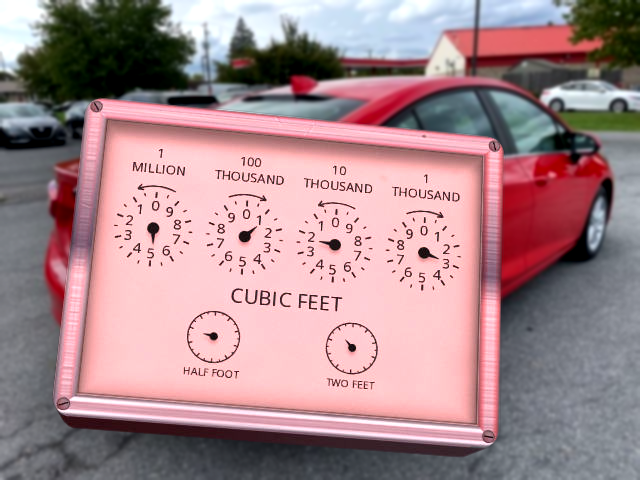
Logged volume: {"value": 512300, "unit": "ft³"}
